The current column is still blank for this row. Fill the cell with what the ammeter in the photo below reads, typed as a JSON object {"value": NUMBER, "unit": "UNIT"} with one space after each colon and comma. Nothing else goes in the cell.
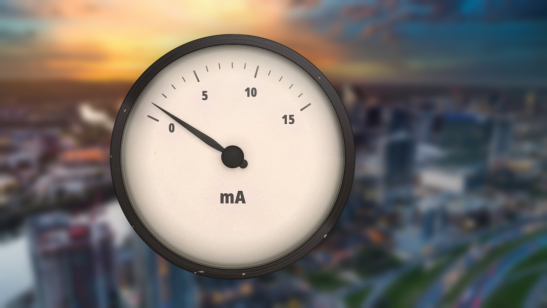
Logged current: {"value": 1, "unit": "mA"}
